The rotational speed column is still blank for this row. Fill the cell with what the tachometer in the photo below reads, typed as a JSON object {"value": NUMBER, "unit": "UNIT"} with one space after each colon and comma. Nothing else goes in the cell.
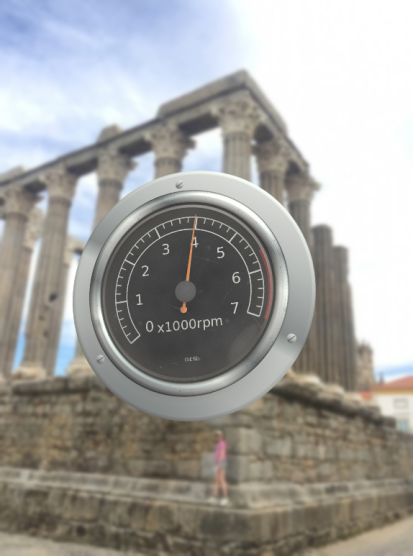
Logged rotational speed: {"value": 4000, "unit": "rpm"}
